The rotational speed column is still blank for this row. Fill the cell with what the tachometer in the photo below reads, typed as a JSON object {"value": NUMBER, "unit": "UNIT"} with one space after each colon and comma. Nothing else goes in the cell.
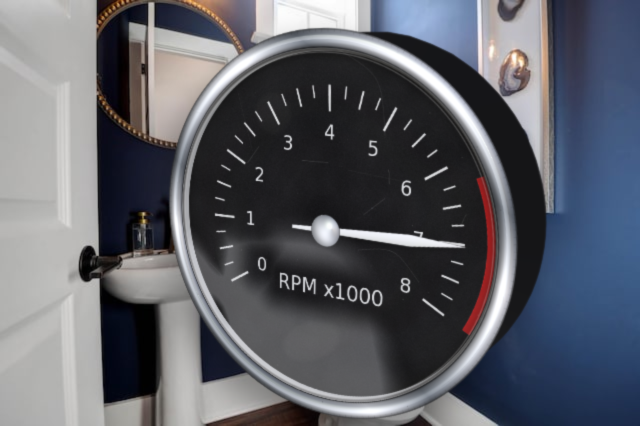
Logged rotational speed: {"value": 7000, "unit": "rpm"}
